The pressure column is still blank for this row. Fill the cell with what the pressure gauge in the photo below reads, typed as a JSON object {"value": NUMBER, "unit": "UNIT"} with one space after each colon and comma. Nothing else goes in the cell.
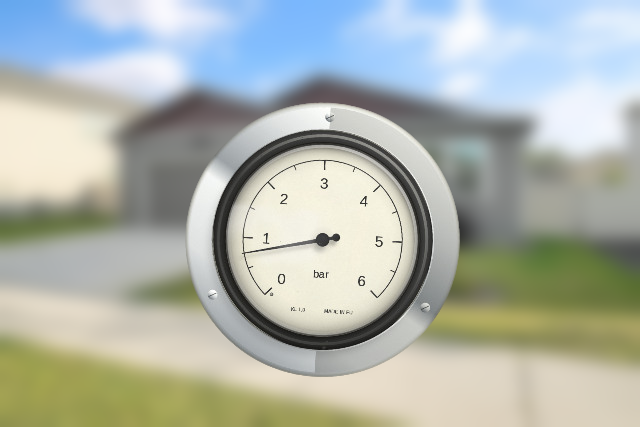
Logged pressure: {"value": 0.75, "unit": "bar"}
